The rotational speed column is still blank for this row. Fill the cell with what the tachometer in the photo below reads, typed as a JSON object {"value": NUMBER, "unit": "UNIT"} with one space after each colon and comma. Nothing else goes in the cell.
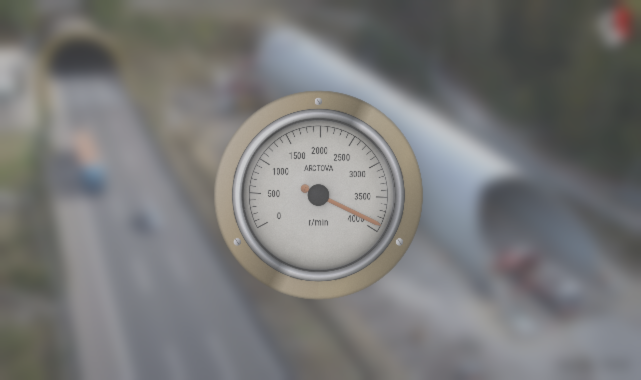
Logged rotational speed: {"value": 3900, "unit": "rpm"}
